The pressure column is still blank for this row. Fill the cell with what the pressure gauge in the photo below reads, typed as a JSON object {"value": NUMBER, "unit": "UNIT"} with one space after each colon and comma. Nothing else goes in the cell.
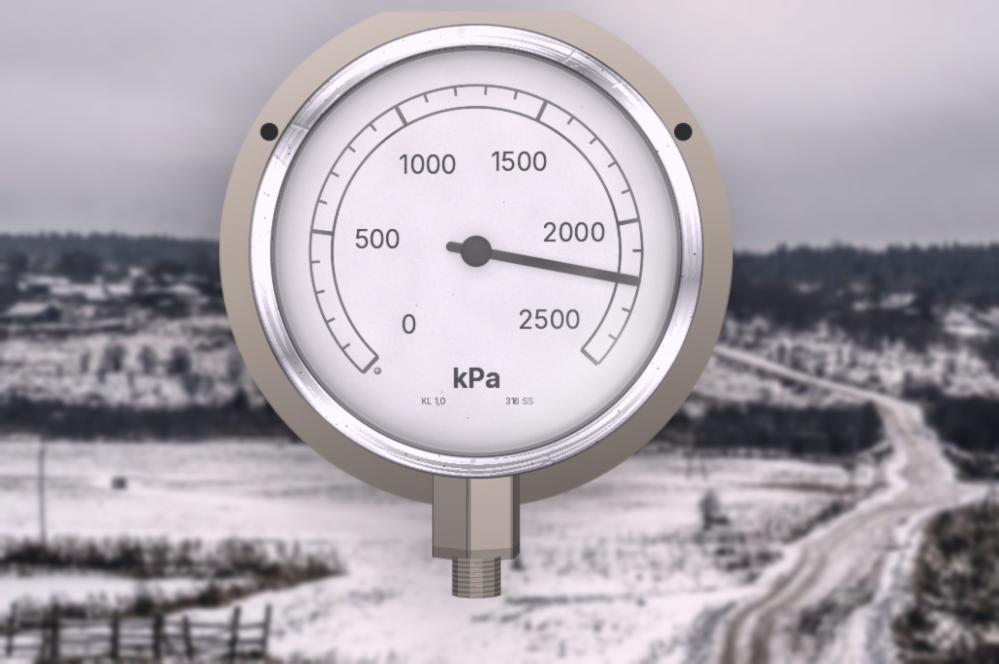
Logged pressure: {"value": 2200, "unit": "kPa"}
